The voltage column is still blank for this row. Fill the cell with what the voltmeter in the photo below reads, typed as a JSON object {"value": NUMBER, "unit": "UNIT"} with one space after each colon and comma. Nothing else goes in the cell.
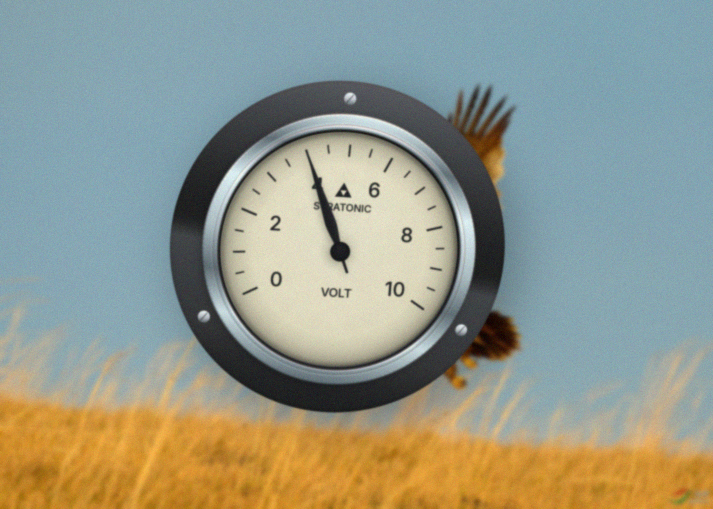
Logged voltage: {"value": 4, "unit": "V"}
